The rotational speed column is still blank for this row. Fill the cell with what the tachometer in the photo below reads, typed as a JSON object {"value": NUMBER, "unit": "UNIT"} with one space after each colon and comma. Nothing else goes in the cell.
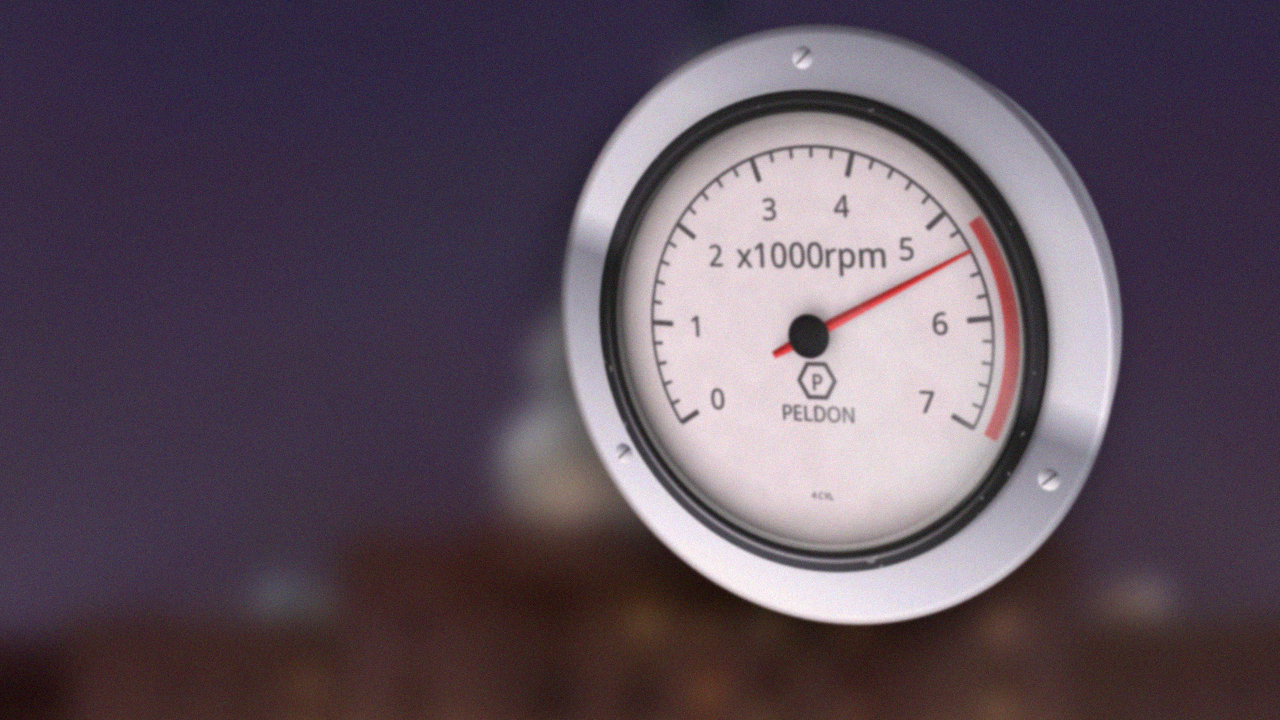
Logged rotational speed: {"value": 5400, "unit": "rpm"}
